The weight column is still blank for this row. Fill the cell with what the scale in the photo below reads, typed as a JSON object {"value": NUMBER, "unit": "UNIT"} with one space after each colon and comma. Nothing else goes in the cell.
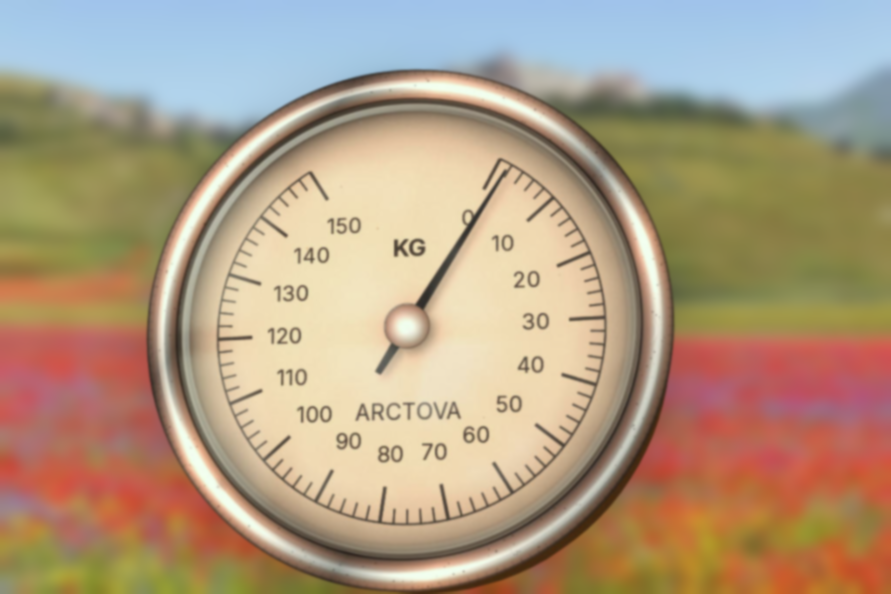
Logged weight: {"value": 2, "unit": "kg"}
